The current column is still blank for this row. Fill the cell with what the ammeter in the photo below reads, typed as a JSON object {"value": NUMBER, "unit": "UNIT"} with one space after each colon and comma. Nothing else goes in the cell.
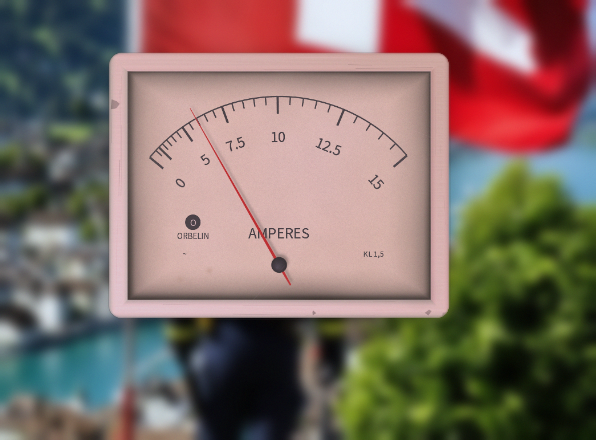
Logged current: {"value": 6, "unit": "A"}
